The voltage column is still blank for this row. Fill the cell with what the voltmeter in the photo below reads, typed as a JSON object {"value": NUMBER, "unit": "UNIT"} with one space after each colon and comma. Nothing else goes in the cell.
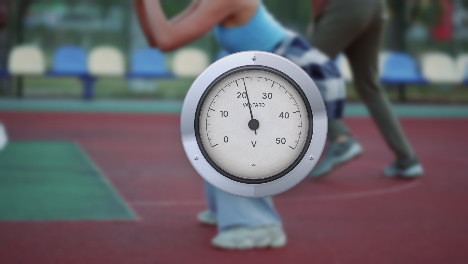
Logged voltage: {"value": 22, "unit": "V"}
